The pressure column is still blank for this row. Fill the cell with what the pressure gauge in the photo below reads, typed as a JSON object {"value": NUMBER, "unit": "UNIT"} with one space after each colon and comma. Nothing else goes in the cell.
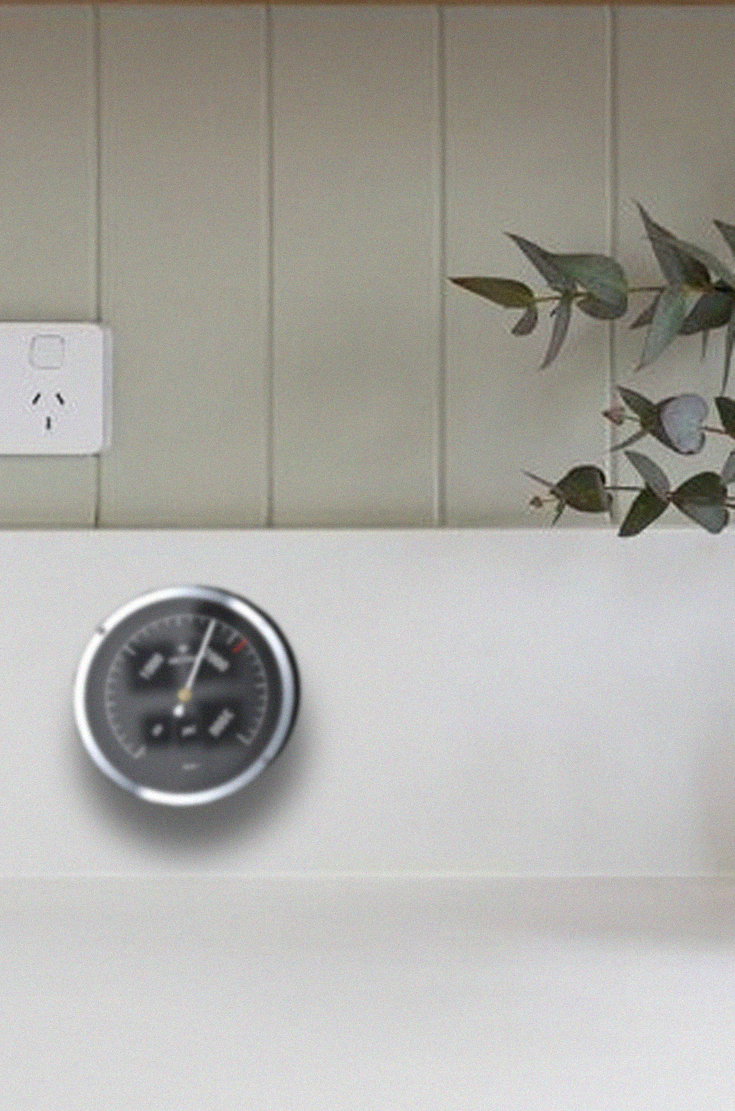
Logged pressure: {"value": 1800, "unit": "psi"}
